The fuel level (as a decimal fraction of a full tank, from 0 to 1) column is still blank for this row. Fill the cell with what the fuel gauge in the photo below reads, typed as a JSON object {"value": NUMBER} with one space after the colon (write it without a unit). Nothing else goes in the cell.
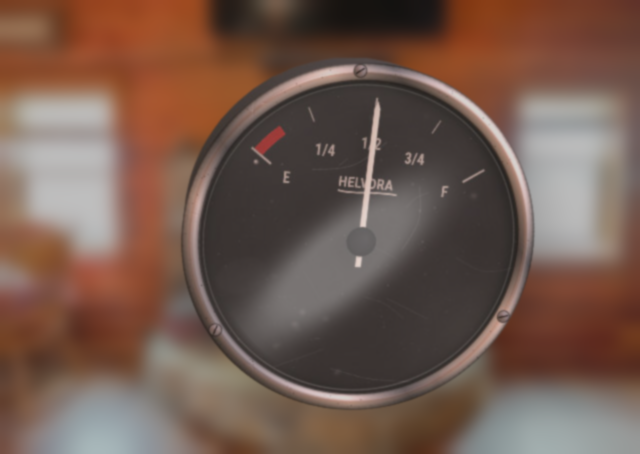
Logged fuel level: {"value": 0.5}
